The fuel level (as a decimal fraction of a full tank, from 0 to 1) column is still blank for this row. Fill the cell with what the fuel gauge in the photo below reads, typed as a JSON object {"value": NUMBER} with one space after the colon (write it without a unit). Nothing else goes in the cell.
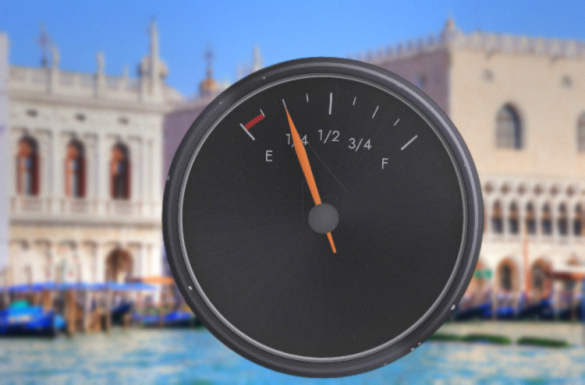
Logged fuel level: {"value": 0.25}
